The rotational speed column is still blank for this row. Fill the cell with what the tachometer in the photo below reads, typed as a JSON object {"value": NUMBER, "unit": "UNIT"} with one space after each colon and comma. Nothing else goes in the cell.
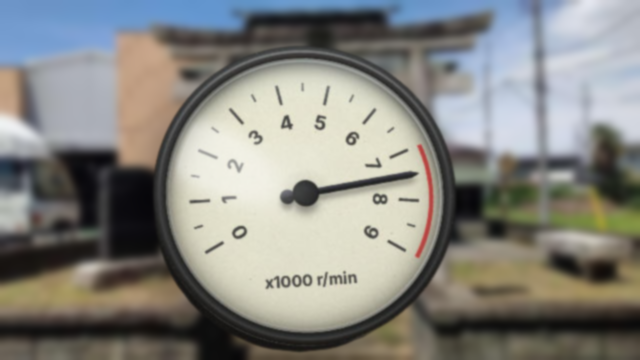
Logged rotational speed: {"value": 7500, "unit": "rpm"}
